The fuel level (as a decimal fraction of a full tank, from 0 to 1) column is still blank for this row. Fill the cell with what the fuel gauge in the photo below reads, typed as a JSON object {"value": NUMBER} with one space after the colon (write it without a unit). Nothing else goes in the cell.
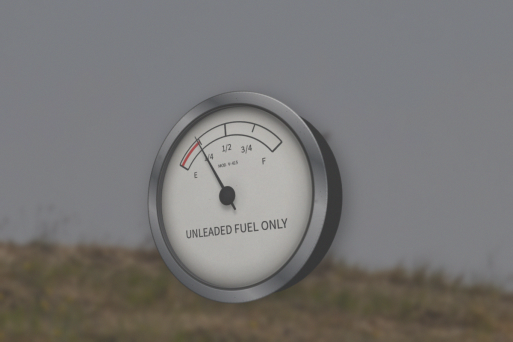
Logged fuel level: {"value": 0.25}
